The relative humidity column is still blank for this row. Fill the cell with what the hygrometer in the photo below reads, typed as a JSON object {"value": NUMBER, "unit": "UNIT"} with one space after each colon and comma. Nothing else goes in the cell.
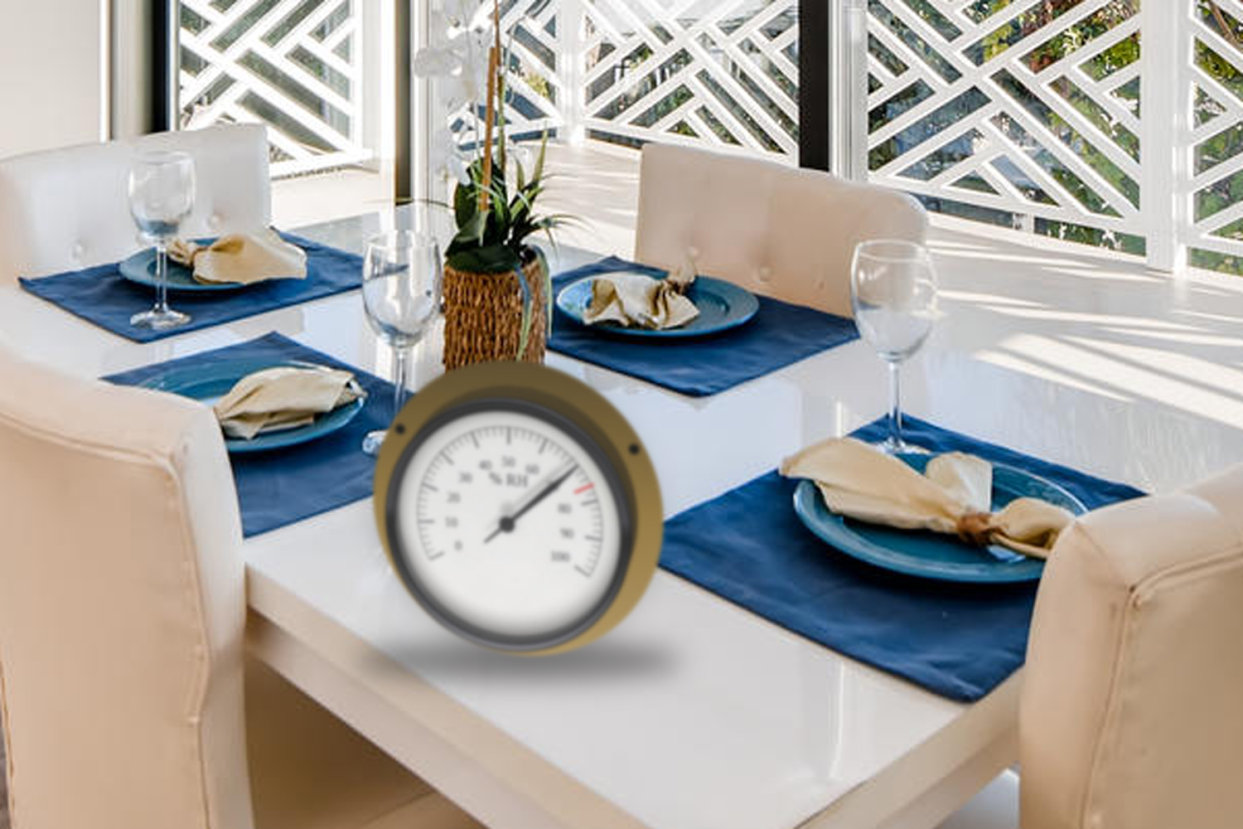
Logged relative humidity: {"value": 70, "unit": "%"}
